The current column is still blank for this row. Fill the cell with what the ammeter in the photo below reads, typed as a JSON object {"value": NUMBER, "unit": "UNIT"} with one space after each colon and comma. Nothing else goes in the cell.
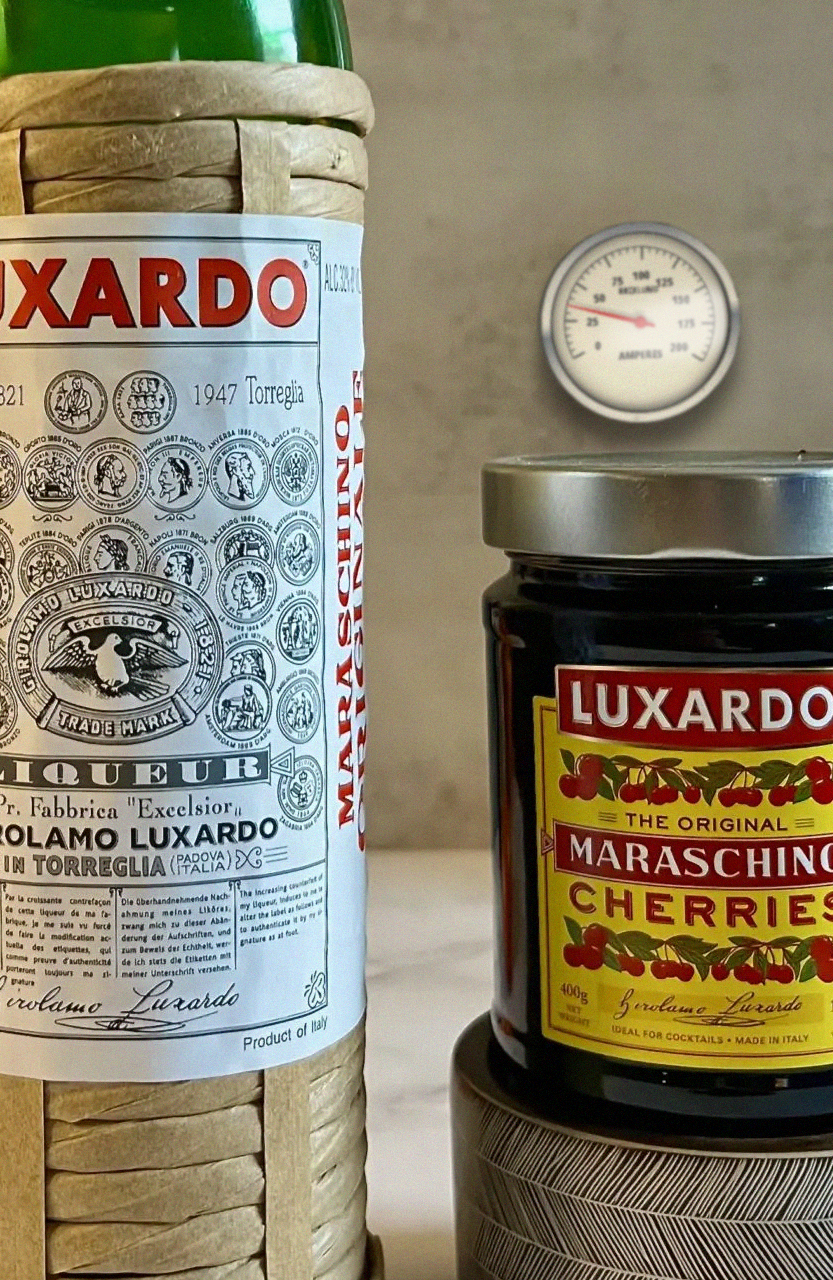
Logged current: {"value": 35, "unit": "A"}
